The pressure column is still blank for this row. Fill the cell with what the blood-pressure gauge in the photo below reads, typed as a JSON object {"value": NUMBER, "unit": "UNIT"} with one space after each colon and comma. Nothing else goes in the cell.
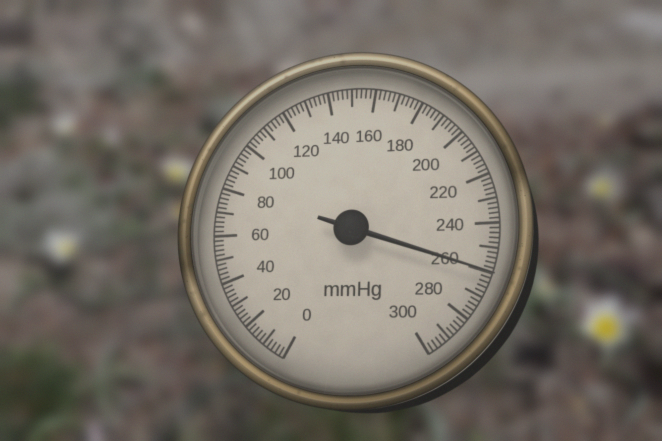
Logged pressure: {"value": 260, "unit": "mmHg"}
